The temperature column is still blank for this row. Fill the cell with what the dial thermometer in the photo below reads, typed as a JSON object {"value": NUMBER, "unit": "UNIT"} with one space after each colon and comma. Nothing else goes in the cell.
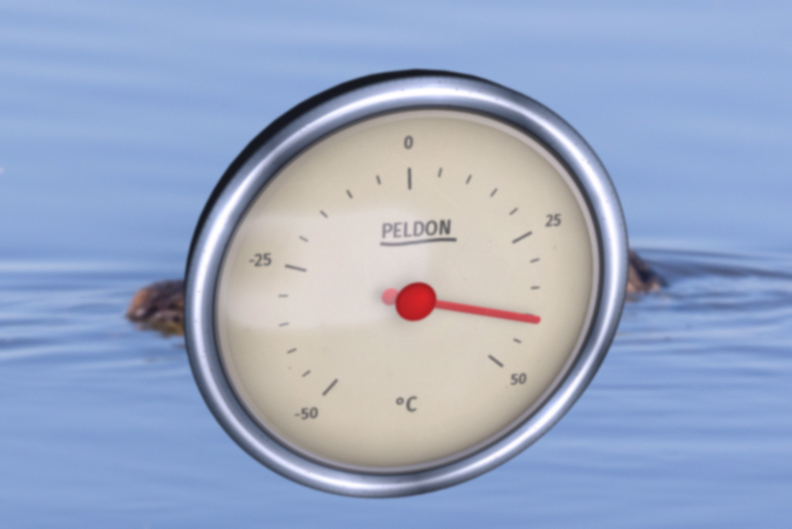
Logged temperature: {"value": 40, "unit": "°C"}
